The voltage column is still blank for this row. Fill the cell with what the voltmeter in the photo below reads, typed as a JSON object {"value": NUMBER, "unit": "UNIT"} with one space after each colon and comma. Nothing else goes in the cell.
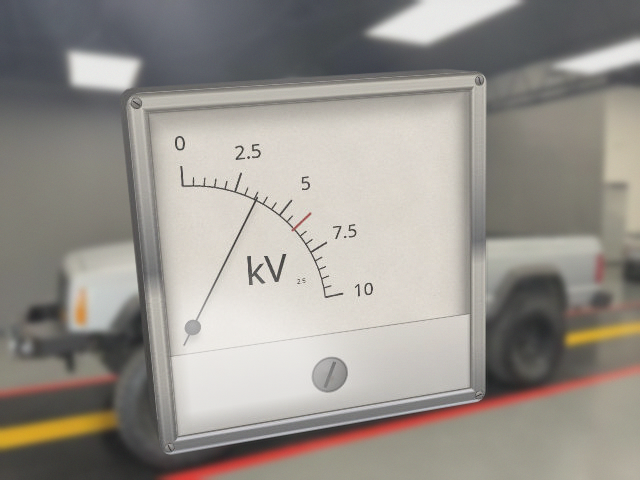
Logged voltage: {"value": 3.5, "unit": "kV"}
